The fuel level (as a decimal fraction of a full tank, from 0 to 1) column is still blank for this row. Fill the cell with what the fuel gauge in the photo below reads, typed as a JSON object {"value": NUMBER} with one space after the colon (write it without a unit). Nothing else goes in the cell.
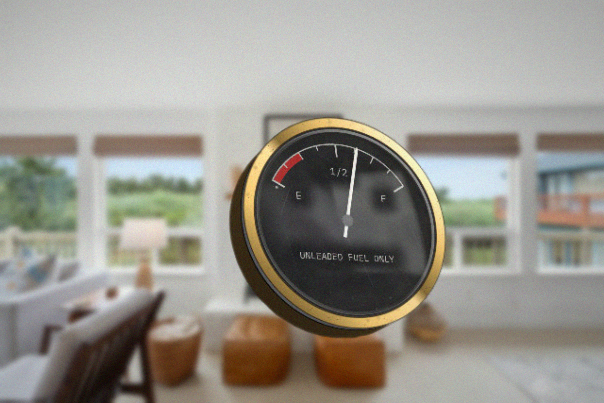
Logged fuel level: {"value": 0.625}
